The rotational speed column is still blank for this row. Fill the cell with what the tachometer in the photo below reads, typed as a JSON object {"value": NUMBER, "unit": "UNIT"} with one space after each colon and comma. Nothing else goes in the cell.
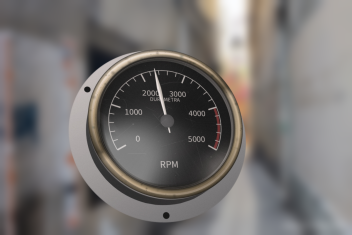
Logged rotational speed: {"value": 2300, "unit": "rpm"}
